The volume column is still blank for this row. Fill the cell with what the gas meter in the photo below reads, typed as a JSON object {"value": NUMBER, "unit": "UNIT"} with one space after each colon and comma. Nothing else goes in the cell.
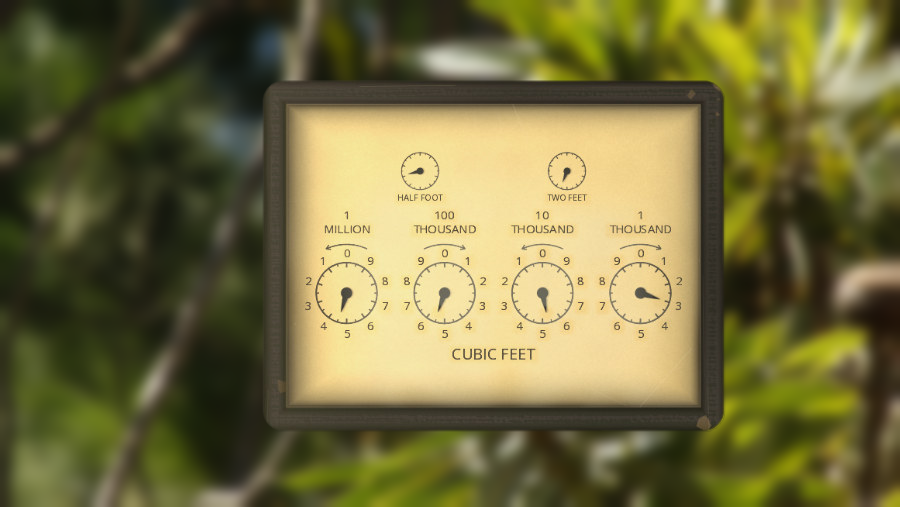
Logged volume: {"value": 455300, "unit": "ft³"}
